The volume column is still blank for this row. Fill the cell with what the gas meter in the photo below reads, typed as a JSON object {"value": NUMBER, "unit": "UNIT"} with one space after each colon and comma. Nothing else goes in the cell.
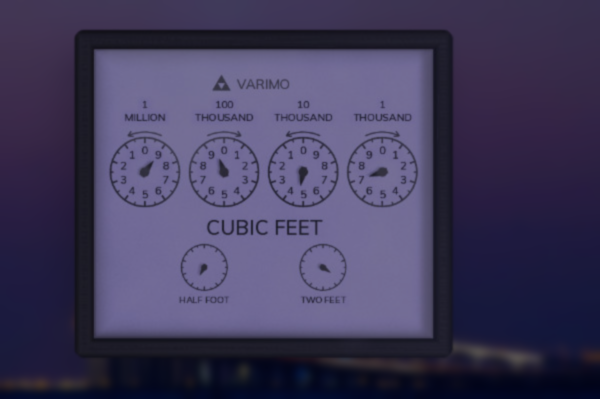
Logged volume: {"value": 894700, "unit": "ft³"}
